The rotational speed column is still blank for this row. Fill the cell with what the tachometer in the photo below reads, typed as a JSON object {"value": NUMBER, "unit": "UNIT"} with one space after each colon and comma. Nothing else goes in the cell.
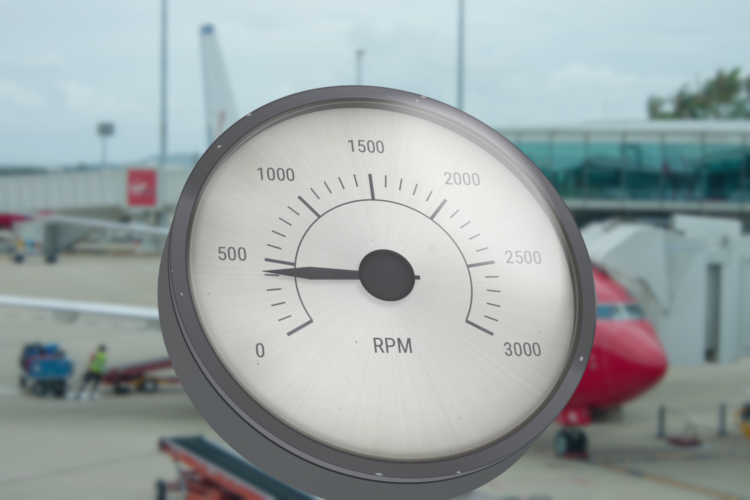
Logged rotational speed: {"value": 400, "unit": "rpm"}
